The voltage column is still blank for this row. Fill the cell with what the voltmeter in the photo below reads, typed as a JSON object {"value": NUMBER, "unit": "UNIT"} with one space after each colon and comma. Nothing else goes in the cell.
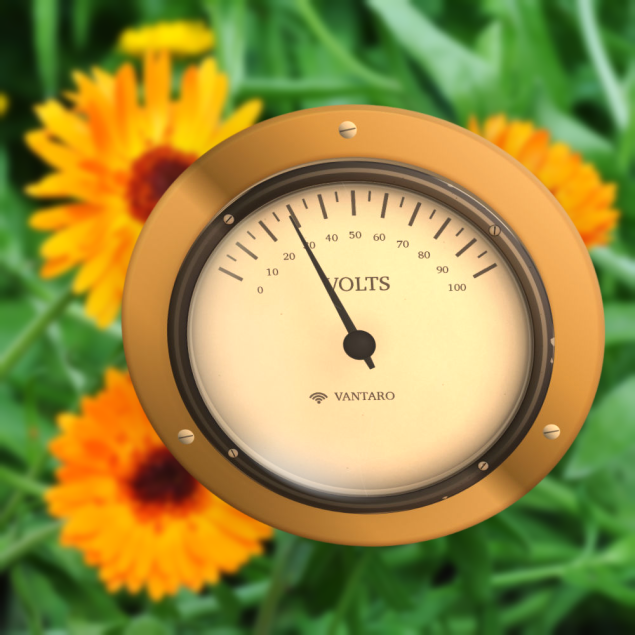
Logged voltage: {"value": 30, "unit": "V"}
